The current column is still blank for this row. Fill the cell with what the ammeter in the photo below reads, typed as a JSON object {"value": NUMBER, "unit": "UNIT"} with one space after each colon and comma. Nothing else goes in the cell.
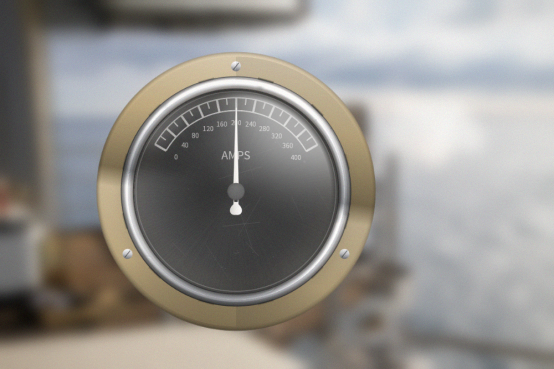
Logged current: {"value": 200, "unit": "A"}
